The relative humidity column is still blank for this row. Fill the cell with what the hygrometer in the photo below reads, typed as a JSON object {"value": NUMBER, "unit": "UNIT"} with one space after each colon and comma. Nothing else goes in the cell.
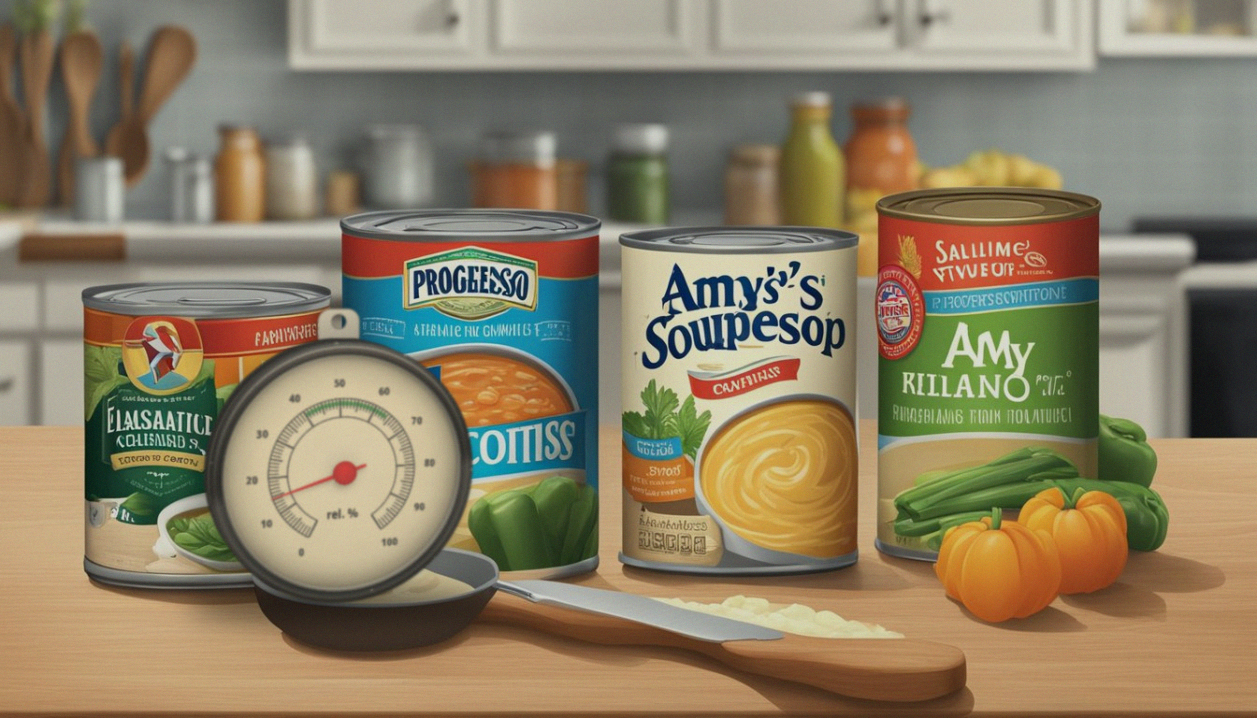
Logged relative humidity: {"value": 15, "unit": "%"}
